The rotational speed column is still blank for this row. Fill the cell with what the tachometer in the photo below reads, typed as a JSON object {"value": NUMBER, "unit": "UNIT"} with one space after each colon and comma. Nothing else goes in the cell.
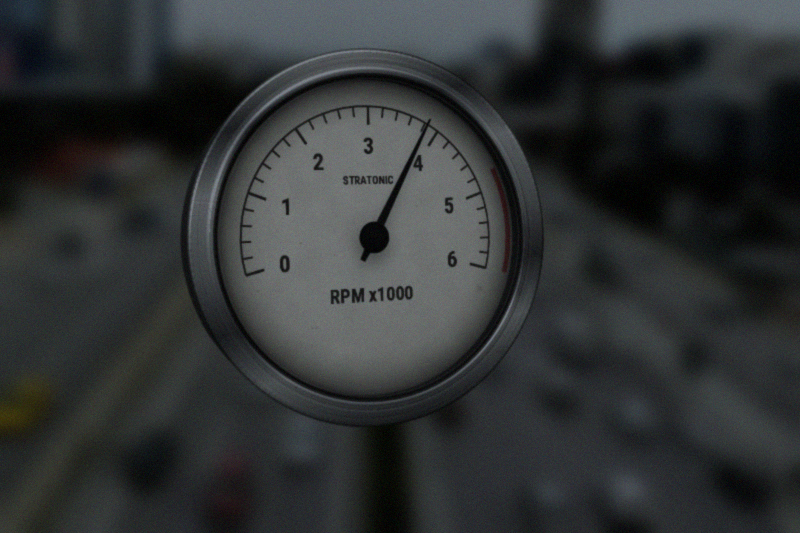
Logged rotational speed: {"value": 3800, "unit": "rpm"}
